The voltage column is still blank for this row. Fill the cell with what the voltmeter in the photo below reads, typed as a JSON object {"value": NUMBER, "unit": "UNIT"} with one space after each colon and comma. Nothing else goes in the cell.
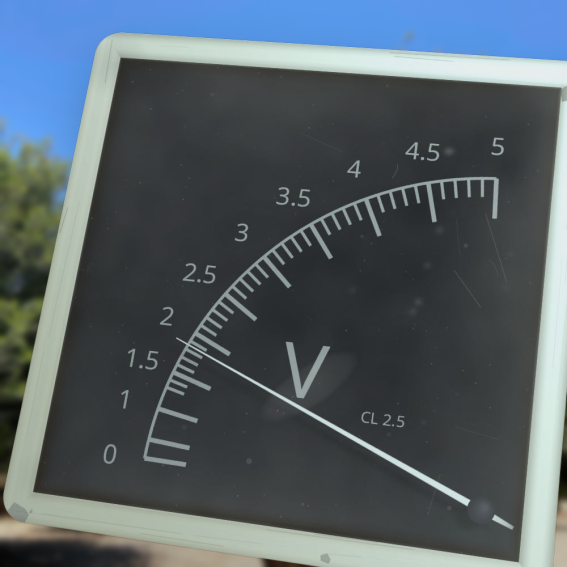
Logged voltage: {"value": 1.85, "unit": "V"}
